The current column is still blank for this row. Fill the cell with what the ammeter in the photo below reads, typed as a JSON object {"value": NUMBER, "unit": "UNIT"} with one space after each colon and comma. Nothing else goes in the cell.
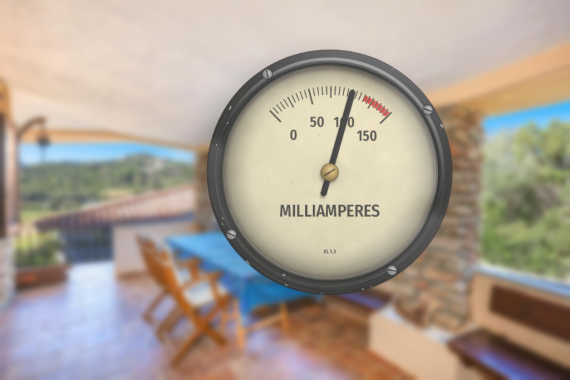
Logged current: {"value": 100, "unit": "mA"}
